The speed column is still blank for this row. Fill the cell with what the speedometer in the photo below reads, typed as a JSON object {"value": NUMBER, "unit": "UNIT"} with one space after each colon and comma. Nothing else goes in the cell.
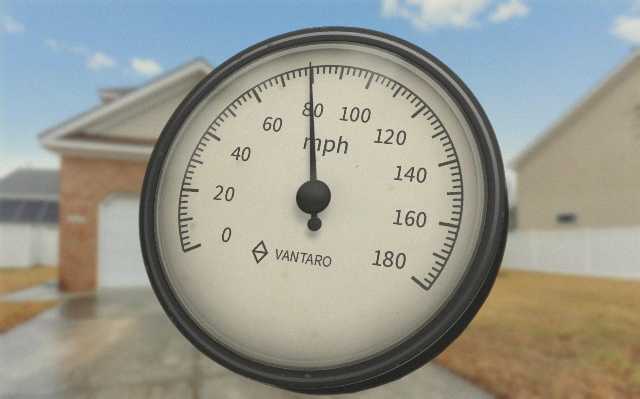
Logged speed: {"value": 80, "unit": "mph"}
